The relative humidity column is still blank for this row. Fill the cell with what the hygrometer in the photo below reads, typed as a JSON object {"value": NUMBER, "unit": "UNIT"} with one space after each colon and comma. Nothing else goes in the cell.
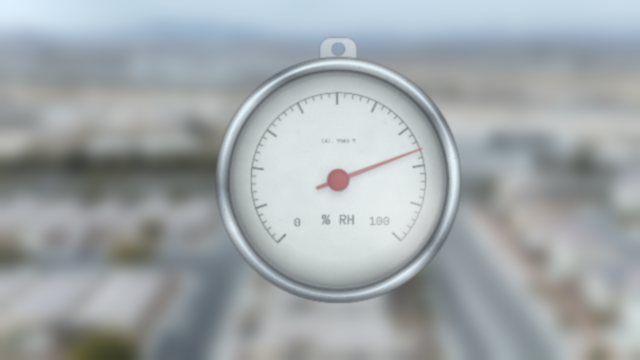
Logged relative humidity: {"value": 76, "unit": "%"}
